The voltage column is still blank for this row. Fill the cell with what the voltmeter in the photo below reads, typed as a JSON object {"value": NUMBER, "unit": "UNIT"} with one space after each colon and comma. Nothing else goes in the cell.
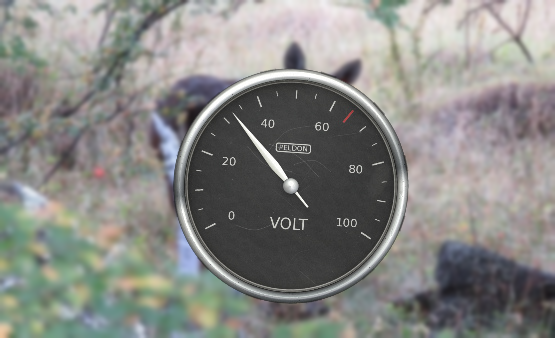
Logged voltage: {"value": 32.5, "unit": "V"}
